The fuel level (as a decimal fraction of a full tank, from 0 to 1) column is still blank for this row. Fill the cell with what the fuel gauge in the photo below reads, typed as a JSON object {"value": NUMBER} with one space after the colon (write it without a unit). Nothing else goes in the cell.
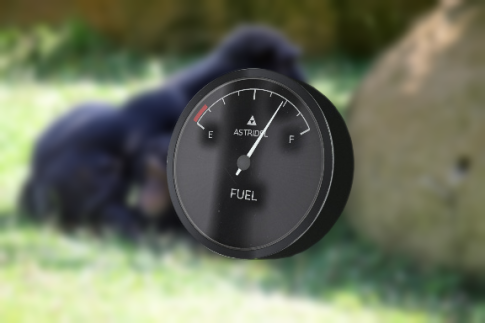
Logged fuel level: {"value": 0.75}
